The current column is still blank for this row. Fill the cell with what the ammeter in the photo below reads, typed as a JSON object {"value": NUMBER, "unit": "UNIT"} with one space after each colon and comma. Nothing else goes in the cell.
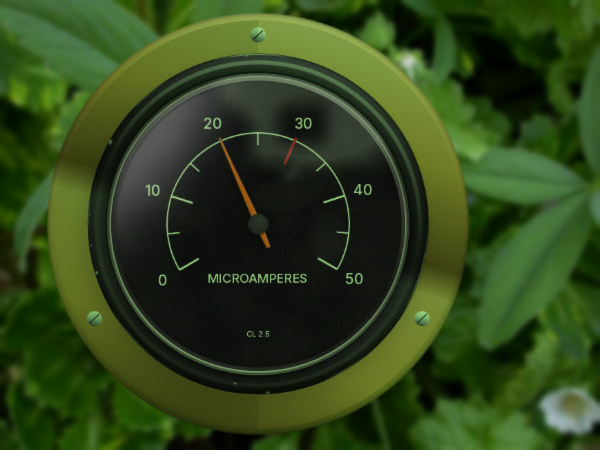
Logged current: {"value": 20, "unit": "µA"}
